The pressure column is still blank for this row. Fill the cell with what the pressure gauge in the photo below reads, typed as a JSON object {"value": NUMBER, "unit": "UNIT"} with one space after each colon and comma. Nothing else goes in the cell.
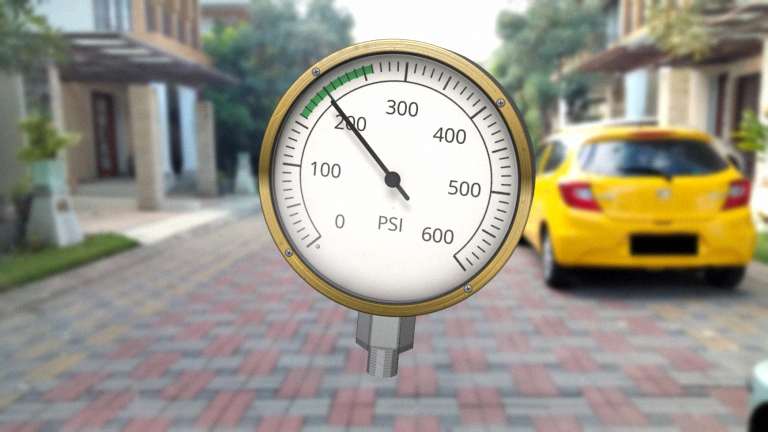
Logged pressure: {"value": 200, "unit": "psi"}
